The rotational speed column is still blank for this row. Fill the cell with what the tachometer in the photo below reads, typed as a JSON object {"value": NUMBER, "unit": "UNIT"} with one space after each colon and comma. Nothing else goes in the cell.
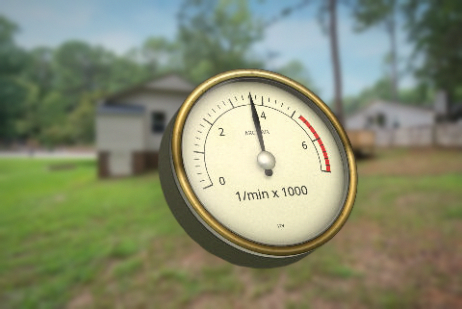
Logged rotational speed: {"value": 3600, "unit": "rpm"}
